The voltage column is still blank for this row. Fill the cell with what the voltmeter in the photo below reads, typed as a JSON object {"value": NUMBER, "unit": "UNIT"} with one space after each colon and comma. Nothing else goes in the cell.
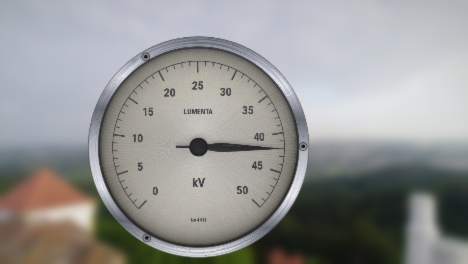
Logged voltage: {"value": 42, "unit": "kV"}
